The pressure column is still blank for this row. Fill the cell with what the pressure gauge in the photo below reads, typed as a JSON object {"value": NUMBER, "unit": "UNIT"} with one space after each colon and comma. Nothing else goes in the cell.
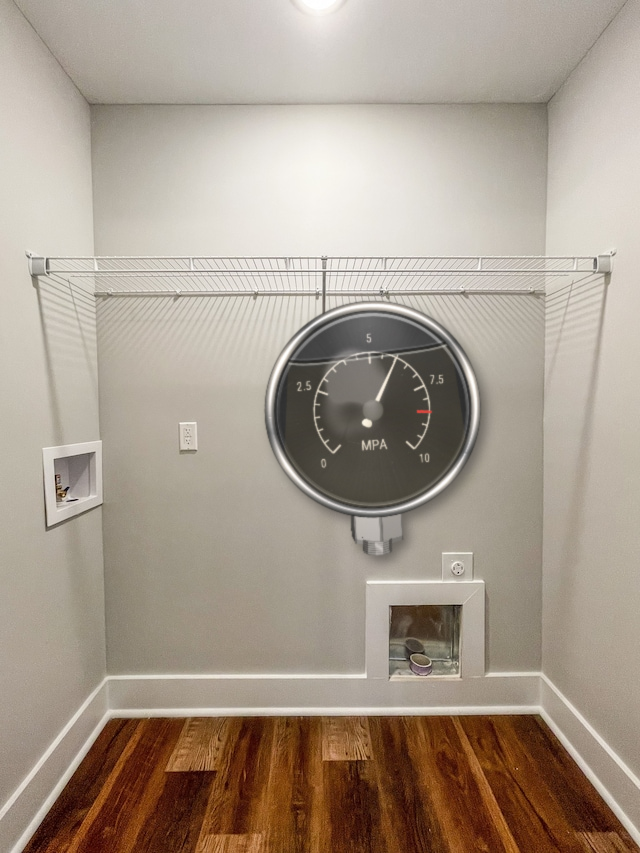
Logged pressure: {"value": 6, "unit": "MPa"}
